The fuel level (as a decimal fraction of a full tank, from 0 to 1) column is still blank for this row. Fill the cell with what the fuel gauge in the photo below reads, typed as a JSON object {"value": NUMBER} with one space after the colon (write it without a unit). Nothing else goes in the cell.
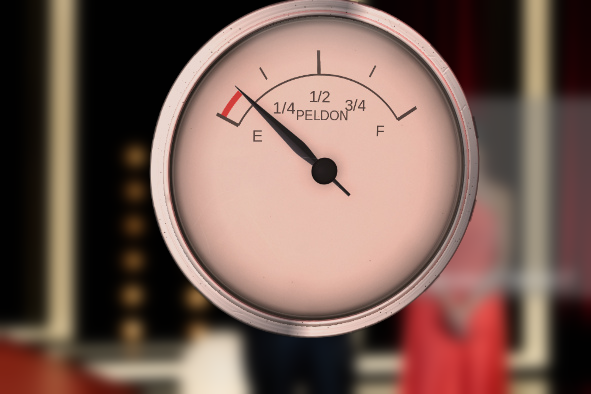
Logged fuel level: {"value": 0.125}
